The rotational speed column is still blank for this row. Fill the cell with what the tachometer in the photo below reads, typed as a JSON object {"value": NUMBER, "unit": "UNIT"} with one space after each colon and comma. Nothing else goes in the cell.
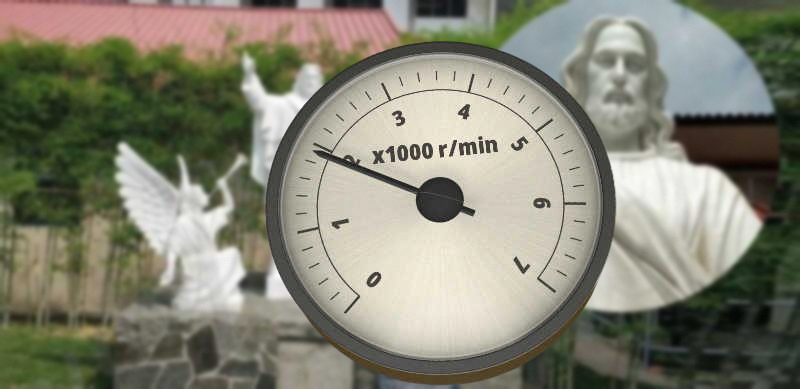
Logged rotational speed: {"value": 1900, "unit": "rpm"}
